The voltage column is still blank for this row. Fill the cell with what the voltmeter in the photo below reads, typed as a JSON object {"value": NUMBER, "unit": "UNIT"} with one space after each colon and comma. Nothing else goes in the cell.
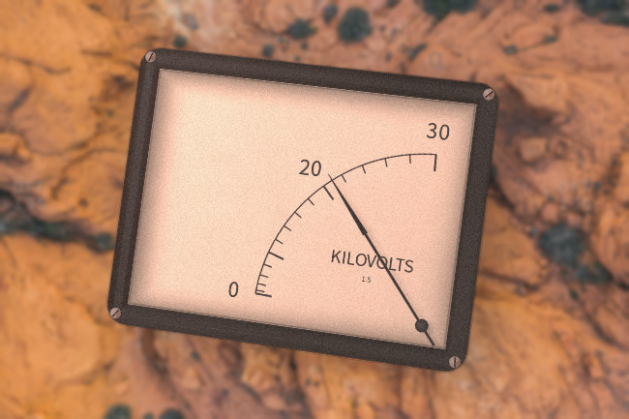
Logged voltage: {"value": 21, "unit": "kV"}
